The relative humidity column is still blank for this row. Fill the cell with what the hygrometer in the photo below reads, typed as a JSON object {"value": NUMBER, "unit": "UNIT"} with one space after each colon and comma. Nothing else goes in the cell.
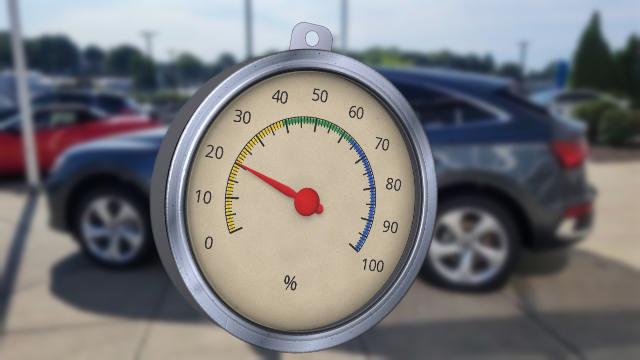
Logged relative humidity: {"value": 20, "unit": "%"}
